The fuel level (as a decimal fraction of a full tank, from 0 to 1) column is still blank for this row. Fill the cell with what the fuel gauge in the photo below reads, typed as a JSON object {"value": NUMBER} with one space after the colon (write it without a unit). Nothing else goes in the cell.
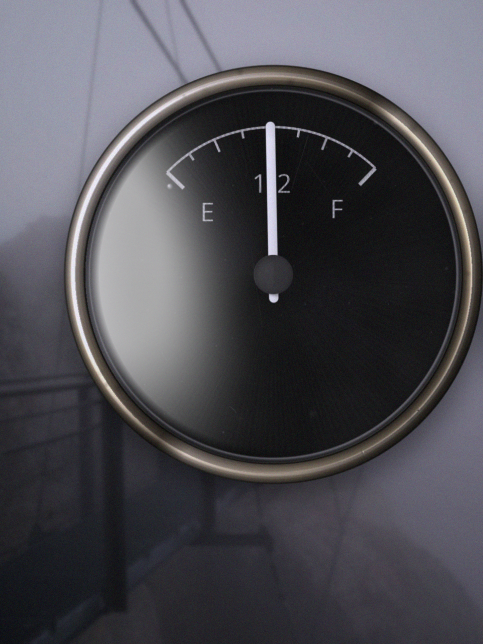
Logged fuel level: {"value": 0.5}
